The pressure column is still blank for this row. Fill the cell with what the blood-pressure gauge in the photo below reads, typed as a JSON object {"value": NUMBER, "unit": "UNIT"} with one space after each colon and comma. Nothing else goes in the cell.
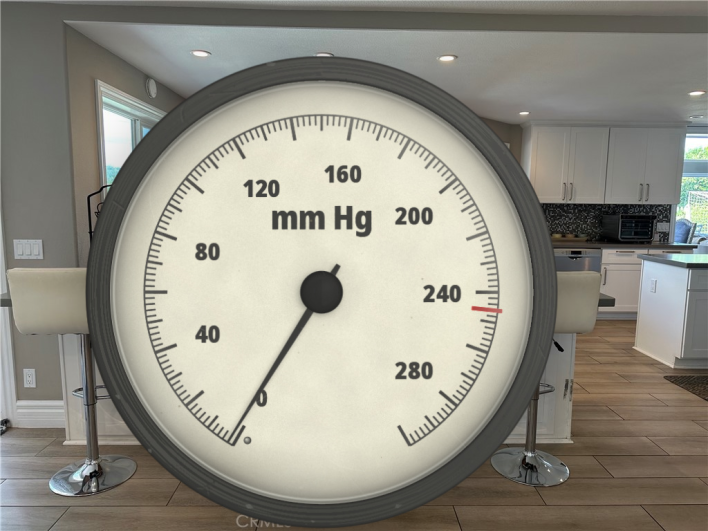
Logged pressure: {"value": 2, "unit": "mmHg"}
